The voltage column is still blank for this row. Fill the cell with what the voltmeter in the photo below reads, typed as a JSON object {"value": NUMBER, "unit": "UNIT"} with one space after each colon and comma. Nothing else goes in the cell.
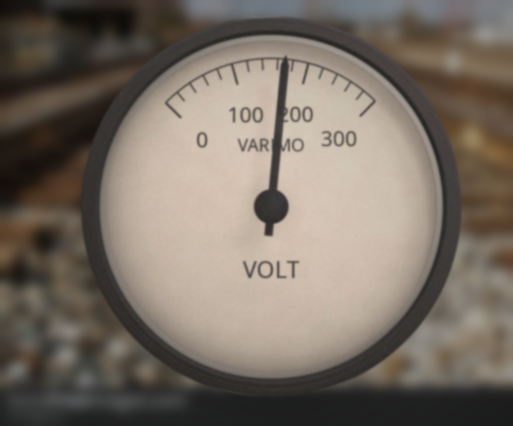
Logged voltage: {"value": 170, "unit": "V"}
